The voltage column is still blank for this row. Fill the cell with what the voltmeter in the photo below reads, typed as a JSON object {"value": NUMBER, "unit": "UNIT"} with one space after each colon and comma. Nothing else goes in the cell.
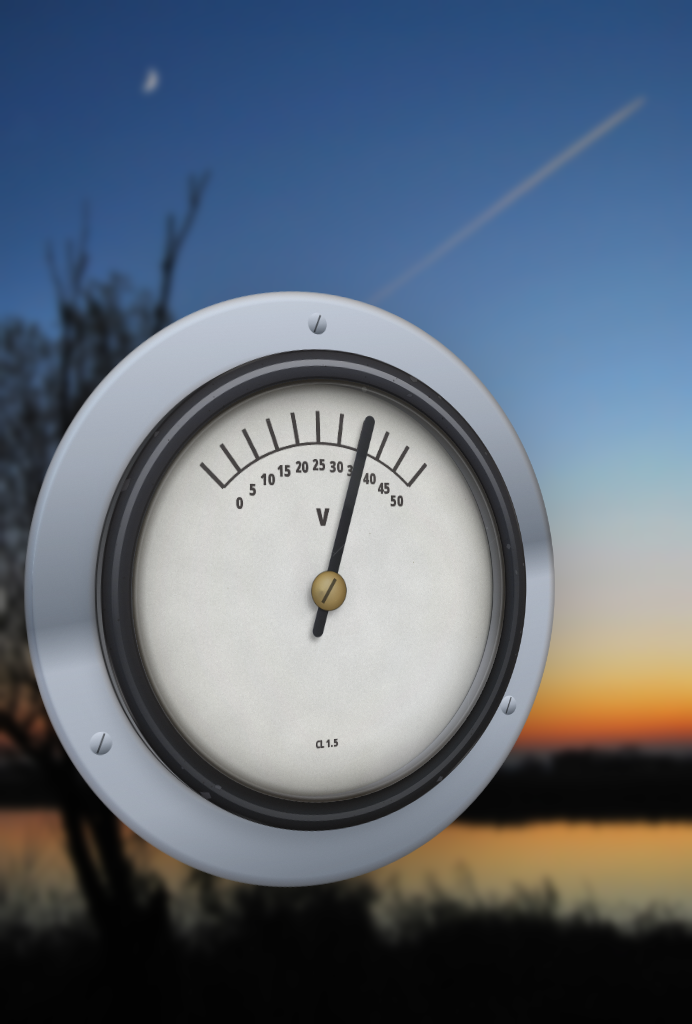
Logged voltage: {"value": 35, "unit": "V"}
